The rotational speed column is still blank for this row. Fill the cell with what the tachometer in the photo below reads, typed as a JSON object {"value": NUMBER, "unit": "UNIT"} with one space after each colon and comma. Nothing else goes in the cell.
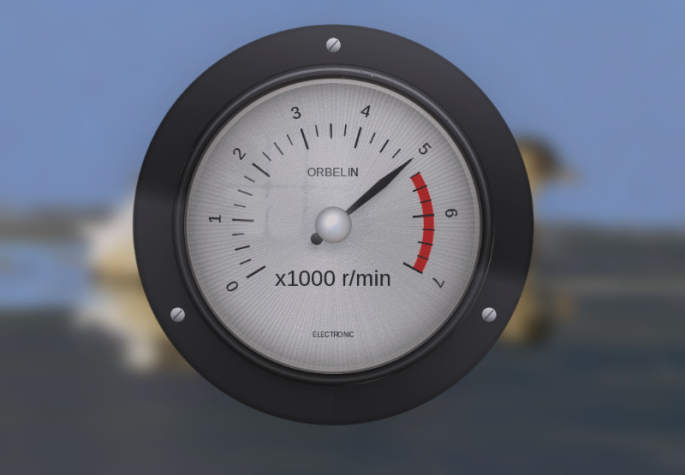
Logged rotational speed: {"value": 5000, "unit": "rpm"}
